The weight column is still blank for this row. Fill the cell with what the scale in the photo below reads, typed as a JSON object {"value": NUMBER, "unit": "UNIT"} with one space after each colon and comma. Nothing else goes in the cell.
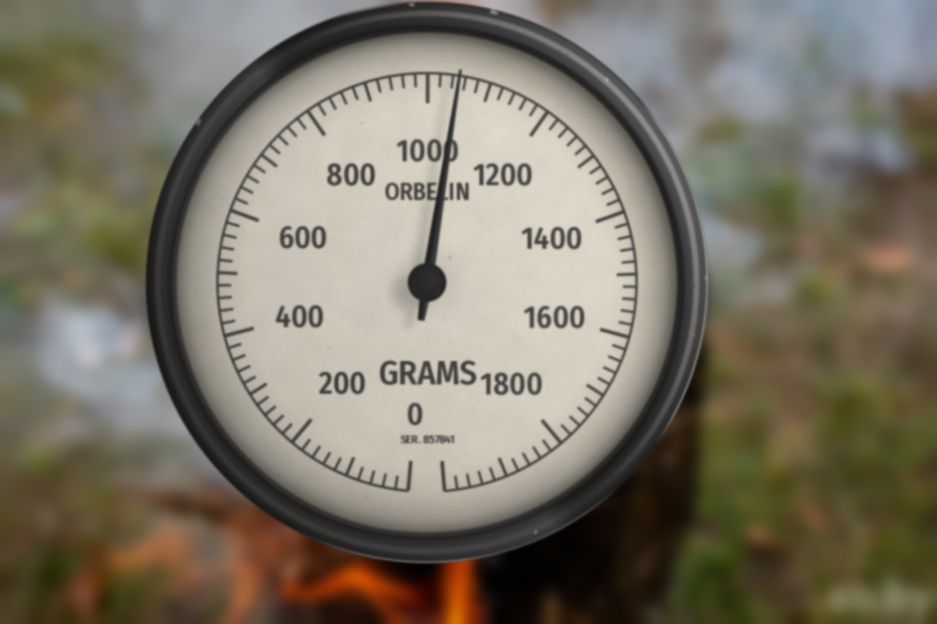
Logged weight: {"value": 1050, "unit": "g"}
